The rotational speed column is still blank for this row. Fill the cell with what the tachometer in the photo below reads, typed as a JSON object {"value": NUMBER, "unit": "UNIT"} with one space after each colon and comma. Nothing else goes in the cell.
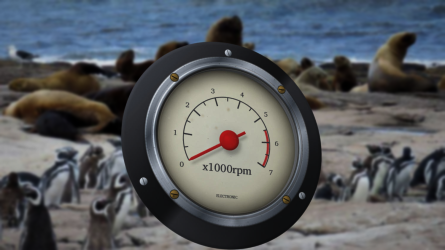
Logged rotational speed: {"value": 0, "unit": "rpm"}
